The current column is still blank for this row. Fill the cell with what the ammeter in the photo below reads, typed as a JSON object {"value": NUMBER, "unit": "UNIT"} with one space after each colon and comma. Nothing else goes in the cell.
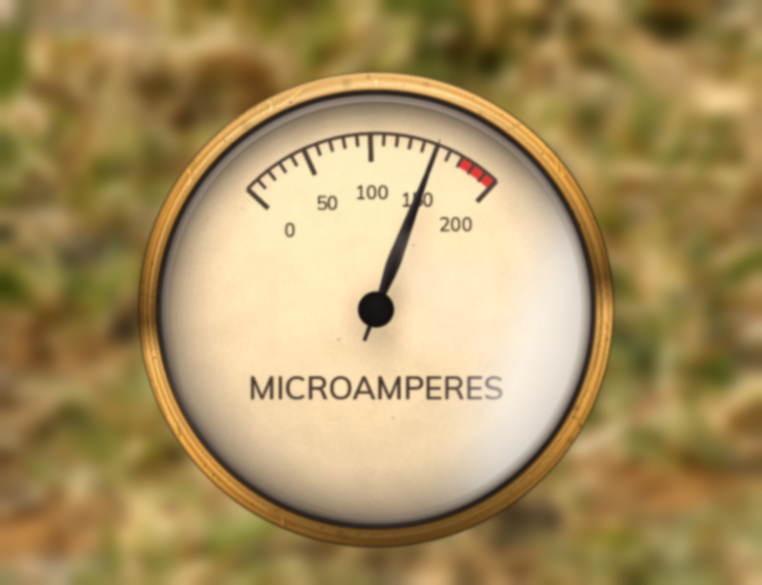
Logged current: {"value": 150, "unit": "µA"}
